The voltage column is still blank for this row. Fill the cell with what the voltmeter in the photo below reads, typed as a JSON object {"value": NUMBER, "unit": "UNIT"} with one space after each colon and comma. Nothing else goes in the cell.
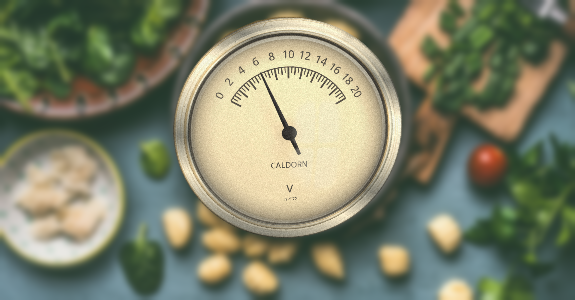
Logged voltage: {"value": 6, "unit": "V"}
